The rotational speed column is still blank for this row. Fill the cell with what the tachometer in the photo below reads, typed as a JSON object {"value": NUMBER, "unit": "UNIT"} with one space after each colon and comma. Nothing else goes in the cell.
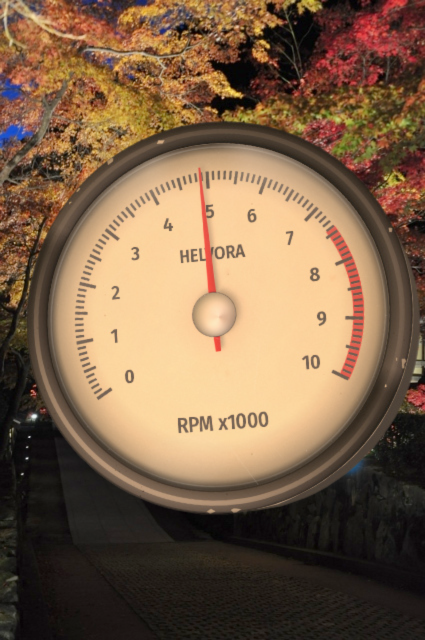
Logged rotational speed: {"value": 4900, "unit": "rpm"}
